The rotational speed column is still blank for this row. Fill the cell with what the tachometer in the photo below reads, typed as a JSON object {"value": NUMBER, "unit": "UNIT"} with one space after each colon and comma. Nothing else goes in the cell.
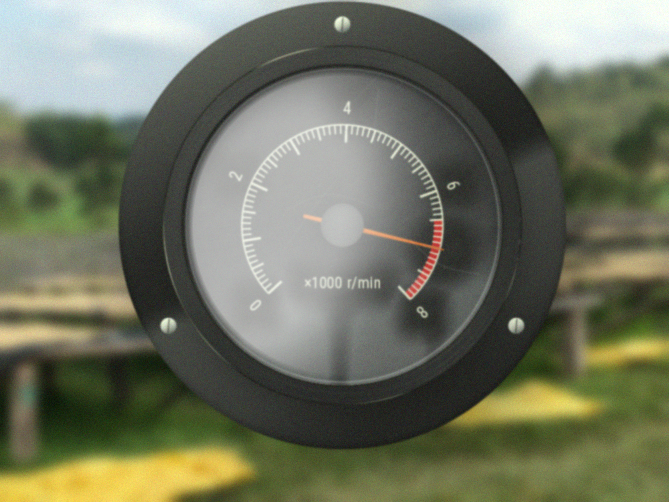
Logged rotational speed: {"value": 7000, "unit": "rpm"}
